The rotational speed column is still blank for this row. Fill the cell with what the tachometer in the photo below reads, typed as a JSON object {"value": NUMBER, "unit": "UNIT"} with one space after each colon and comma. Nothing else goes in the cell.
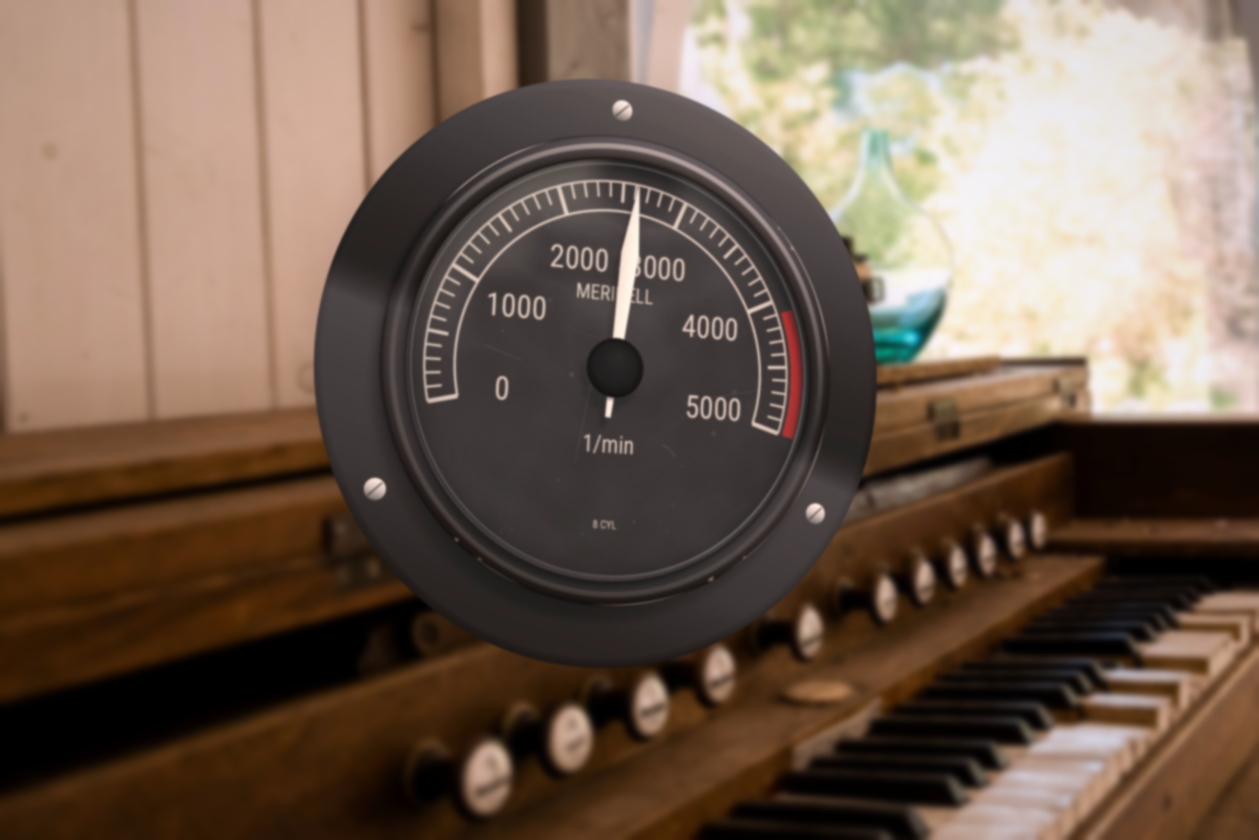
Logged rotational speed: {"value": 2600, "unit": "rpm"}
